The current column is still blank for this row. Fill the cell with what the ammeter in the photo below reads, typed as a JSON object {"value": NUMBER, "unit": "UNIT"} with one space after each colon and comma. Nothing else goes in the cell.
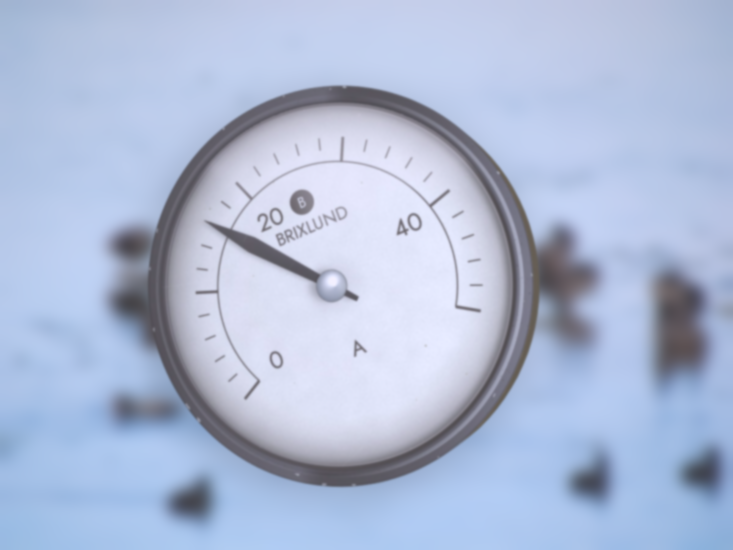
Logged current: {"value": 16, "unit": "A"}
